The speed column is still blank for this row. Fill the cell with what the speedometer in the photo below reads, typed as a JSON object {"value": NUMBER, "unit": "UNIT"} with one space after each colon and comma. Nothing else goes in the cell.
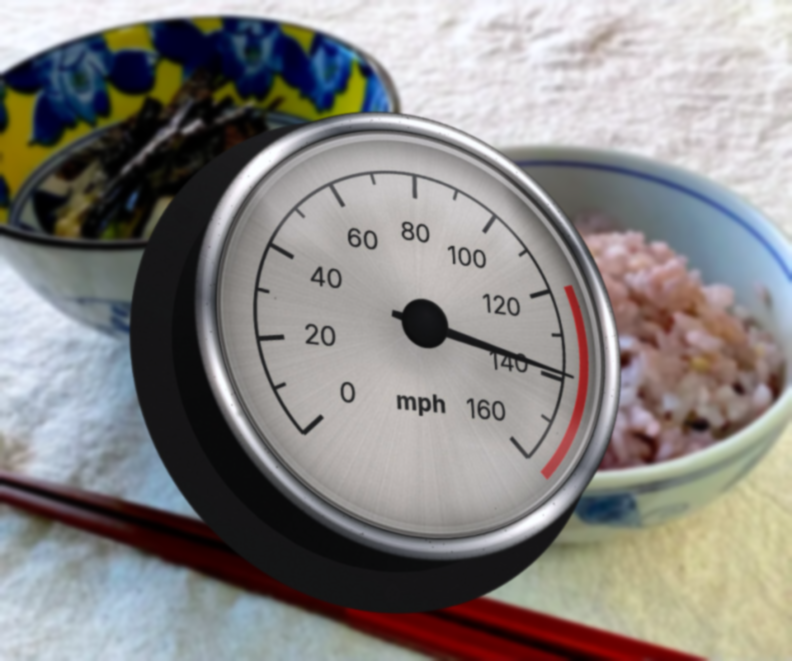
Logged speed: {"value": 140, "unit": "mph"}
